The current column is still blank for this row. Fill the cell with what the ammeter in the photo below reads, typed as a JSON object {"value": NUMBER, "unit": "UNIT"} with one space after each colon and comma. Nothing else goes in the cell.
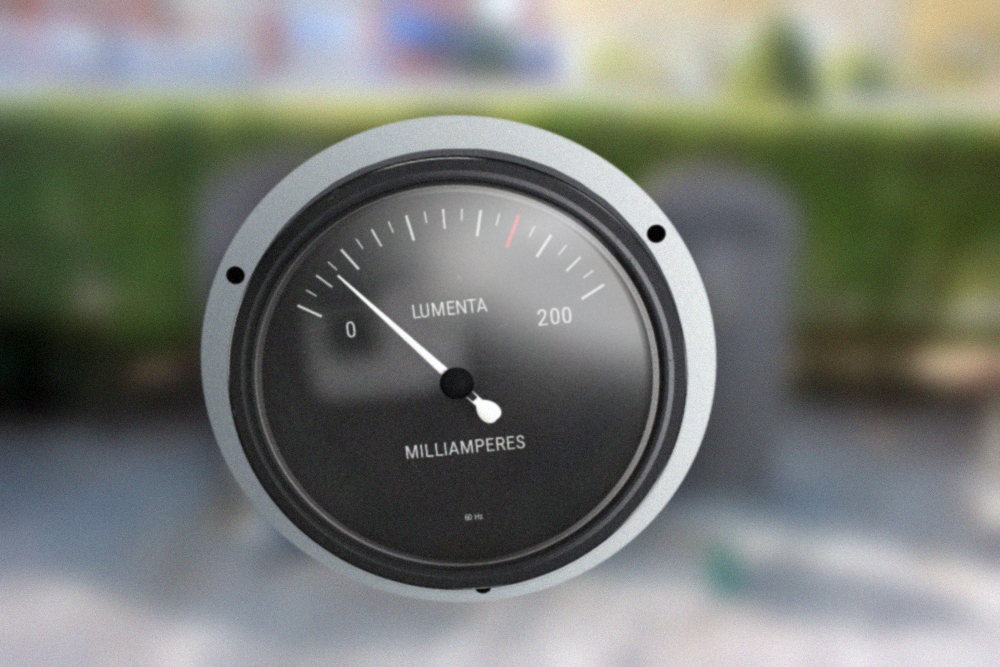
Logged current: {"value": 30, "unit": "mA"}
